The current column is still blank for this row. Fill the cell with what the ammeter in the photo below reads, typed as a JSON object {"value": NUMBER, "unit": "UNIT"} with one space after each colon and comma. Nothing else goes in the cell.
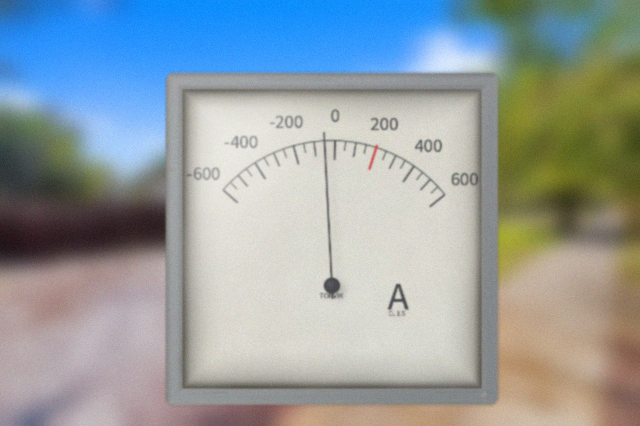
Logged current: {"value": -50, "unit": "A"}
